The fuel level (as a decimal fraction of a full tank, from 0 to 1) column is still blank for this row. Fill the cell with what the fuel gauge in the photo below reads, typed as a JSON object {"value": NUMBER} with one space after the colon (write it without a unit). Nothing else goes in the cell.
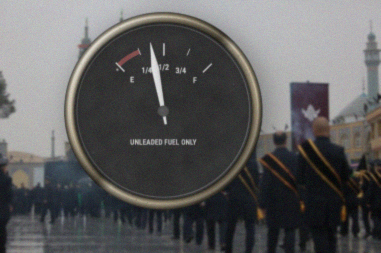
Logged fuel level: {"value": 0.375}
